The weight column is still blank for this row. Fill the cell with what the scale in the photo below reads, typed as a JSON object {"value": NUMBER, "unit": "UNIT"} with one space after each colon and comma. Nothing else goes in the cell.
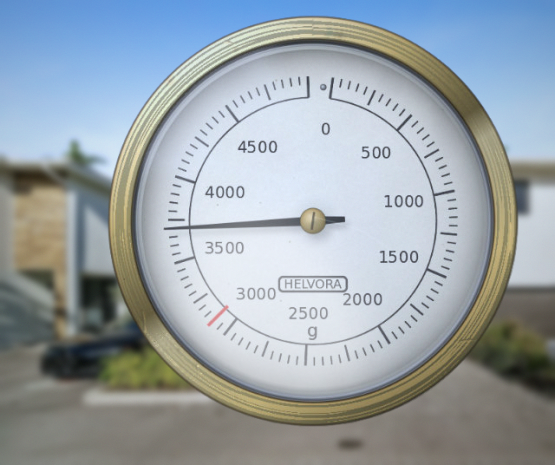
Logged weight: {"value": 3700, "unit": "g"}
